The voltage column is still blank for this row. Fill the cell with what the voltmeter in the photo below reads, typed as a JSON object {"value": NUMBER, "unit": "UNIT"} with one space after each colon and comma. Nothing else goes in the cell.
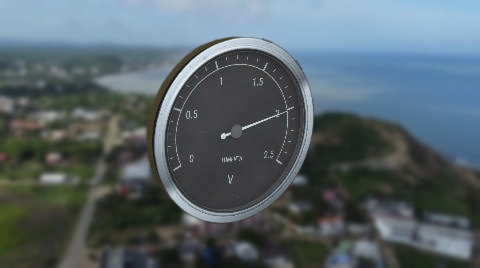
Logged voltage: {"value": 2, "unit": "V"}
